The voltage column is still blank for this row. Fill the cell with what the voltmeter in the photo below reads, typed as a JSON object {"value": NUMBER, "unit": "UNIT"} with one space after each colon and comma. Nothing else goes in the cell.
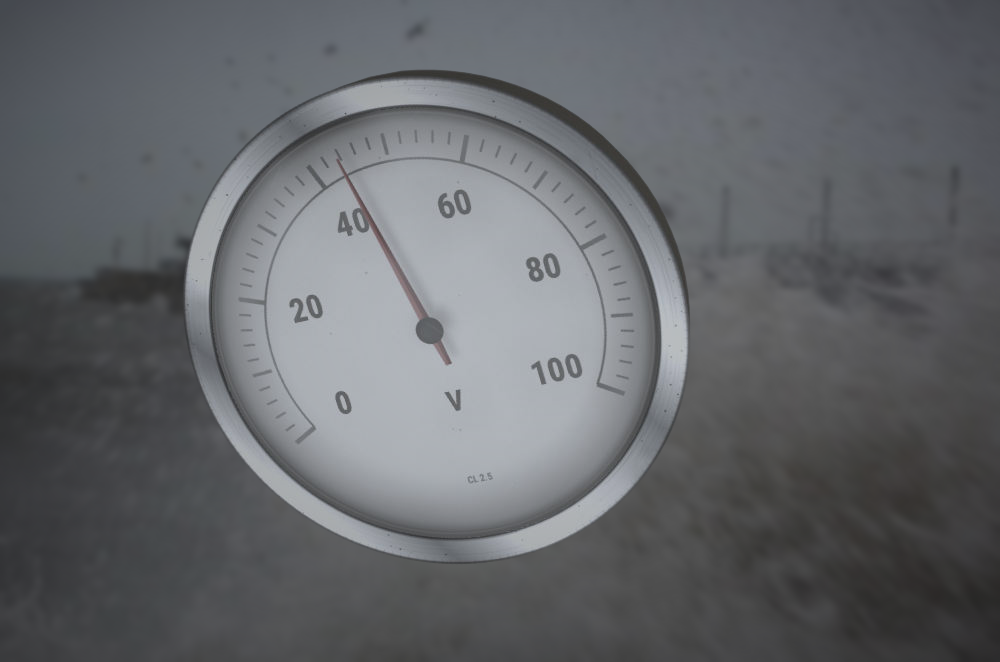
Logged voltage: {"value": 44, "unit": "V"}
